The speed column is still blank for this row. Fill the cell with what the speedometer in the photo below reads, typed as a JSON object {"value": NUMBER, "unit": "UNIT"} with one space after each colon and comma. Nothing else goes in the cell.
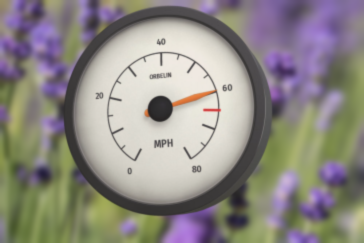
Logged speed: {"value": 60, "unit": "mph"}
